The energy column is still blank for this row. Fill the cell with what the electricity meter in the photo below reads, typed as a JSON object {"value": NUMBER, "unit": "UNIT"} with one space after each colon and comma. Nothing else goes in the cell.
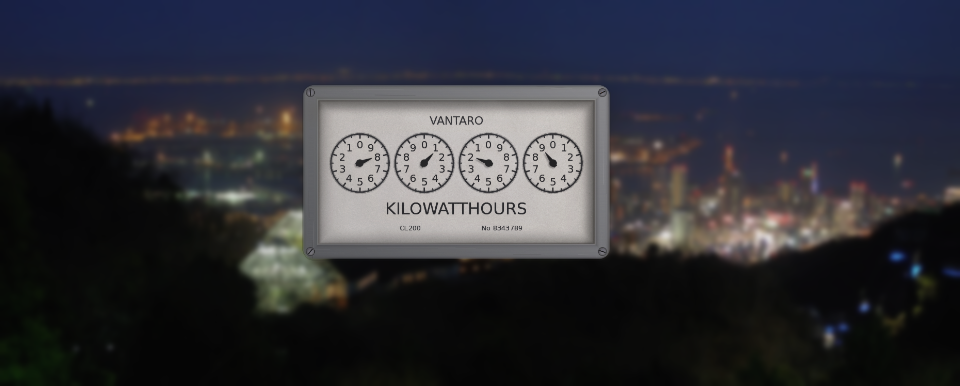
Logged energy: {"value": 8119, "unit": "kWh"}
